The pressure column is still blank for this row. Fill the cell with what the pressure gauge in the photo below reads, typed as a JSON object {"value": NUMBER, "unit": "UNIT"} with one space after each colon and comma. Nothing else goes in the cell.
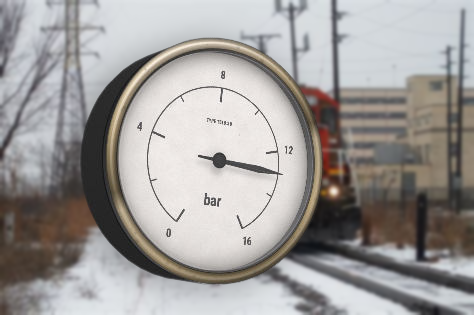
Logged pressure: {"value": 13, "unit": "bar"}
